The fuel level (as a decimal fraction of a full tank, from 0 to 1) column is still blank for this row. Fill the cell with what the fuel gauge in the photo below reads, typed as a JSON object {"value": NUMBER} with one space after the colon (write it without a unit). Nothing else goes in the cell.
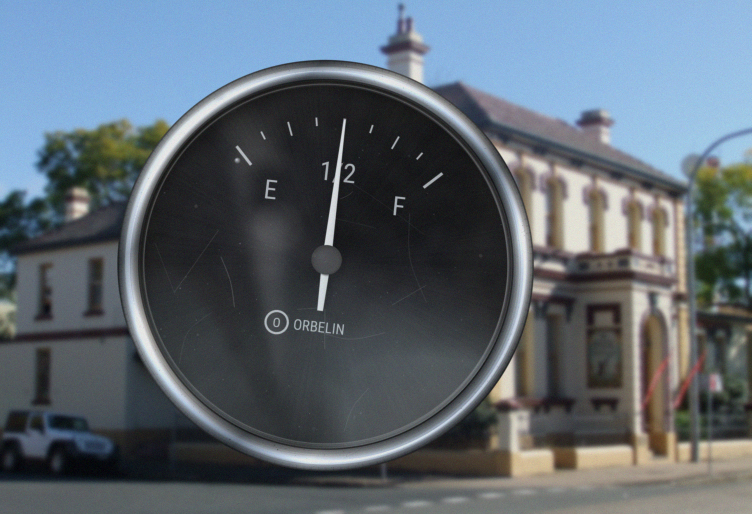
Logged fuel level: {"value": 0.5}
